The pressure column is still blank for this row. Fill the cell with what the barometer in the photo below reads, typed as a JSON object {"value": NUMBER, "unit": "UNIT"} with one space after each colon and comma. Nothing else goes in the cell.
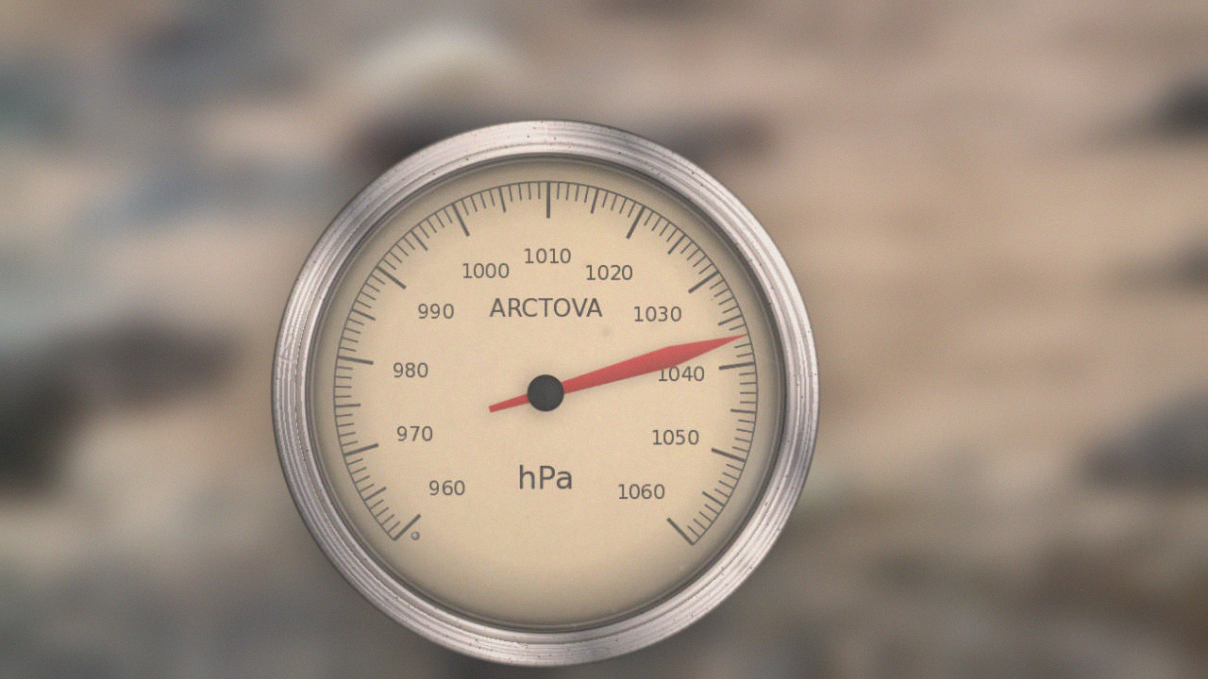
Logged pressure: {"value": 1037, "unit": "hPa"}
